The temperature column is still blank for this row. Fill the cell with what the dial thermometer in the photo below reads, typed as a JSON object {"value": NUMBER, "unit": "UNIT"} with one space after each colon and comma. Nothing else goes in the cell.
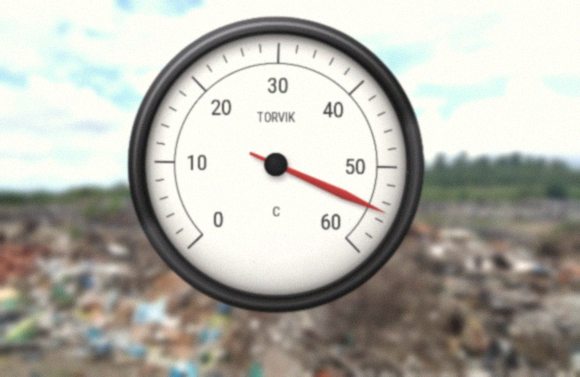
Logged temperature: {"value": 55, "unit": "°C"}
